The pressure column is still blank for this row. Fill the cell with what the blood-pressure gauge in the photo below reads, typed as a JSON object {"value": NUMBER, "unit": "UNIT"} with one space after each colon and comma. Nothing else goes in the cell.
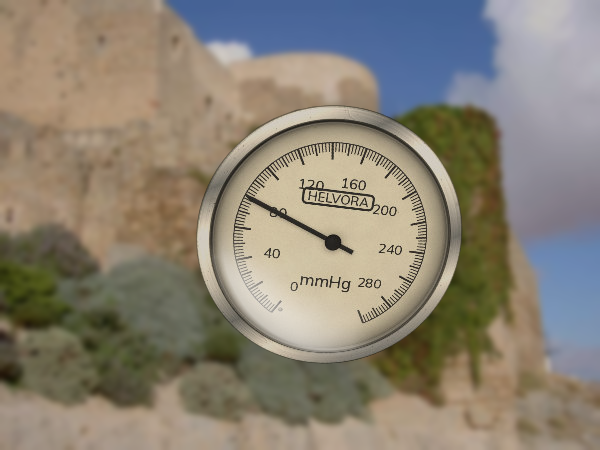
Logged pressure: {"value": 80, "unit": "mmHg"}
